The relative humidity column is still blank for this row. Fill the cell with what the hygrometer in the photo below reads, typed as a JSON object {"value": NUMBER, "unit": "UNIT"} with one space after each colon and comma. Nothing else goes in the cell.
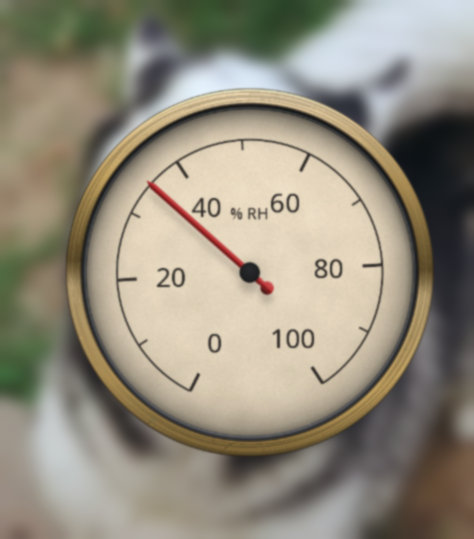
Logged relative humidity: {"value": 35, "unit": "%"}
